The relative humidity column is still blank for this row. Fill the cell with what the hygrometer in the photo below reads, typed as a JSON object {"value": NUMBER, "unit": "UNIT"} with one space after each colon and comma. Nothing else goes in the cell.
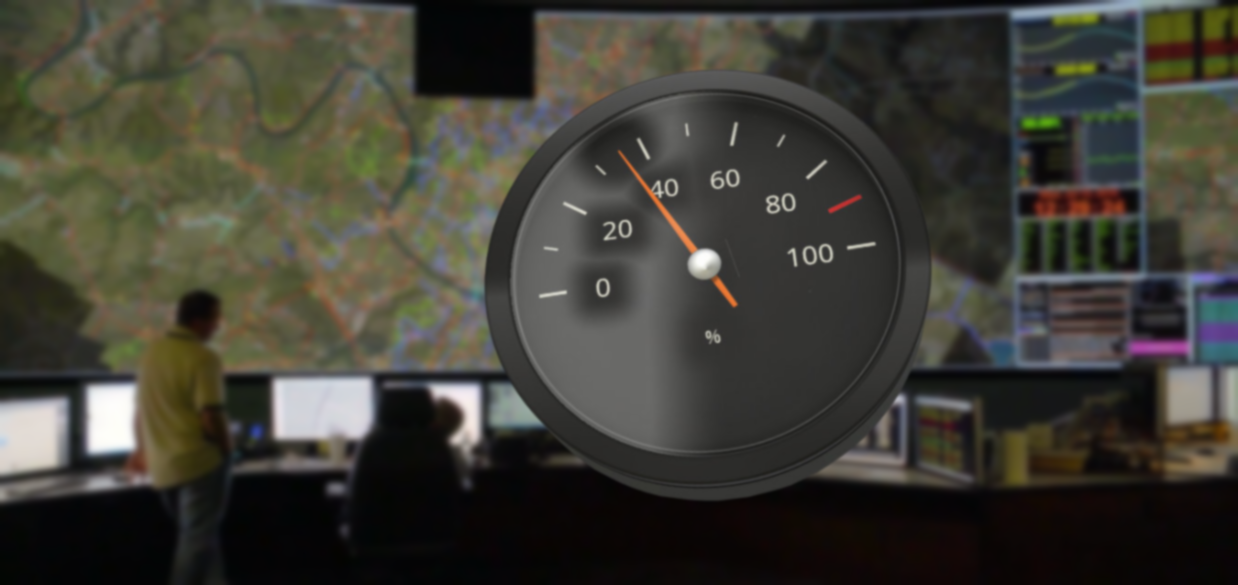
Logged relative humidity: {"value": 35, "unit": "%"}
